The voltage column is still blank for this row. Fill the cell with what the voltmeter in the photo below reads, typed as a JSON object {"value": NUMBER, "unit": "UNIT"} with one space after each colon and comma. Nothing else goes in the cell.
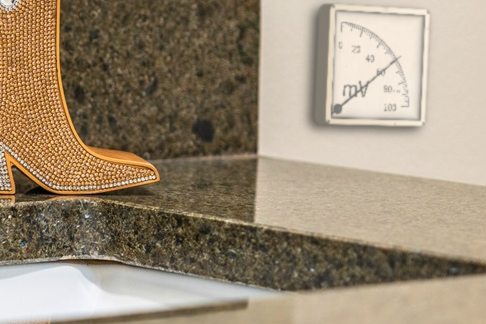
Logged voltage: {"value": 60, "unit": "mV"}
